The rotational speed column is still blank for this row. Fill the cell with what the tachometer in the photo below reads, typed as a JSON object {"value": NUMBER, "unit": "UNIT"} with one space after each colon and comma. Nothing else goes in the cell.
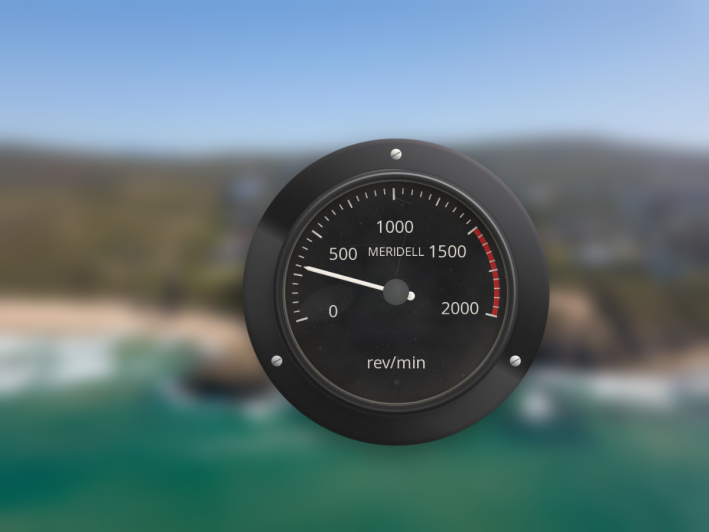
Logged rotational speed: {"value": 300, "unit": "rpm"}
